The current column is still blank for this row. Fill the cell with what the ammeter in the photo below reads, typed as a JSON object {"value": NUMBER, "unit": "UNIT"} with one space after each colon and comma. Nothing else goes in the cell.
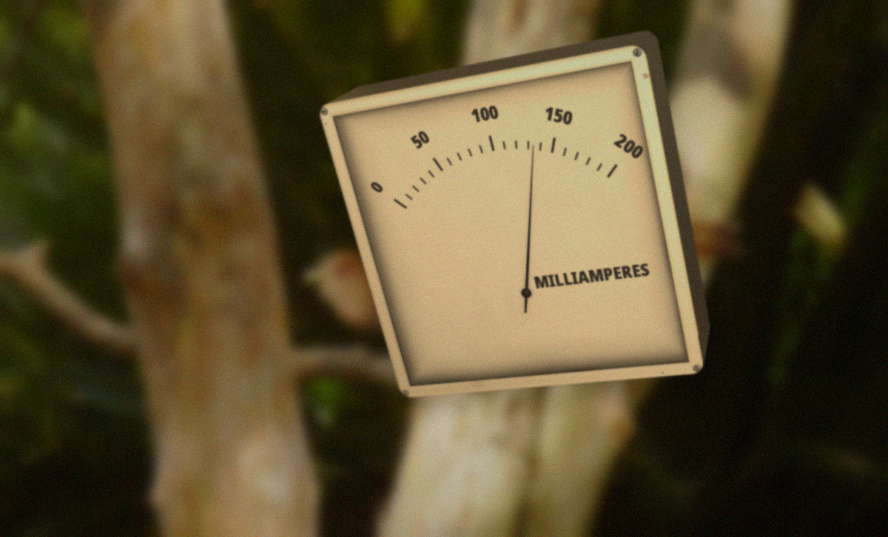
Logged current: {"value": 135, "unit": "mA"}
